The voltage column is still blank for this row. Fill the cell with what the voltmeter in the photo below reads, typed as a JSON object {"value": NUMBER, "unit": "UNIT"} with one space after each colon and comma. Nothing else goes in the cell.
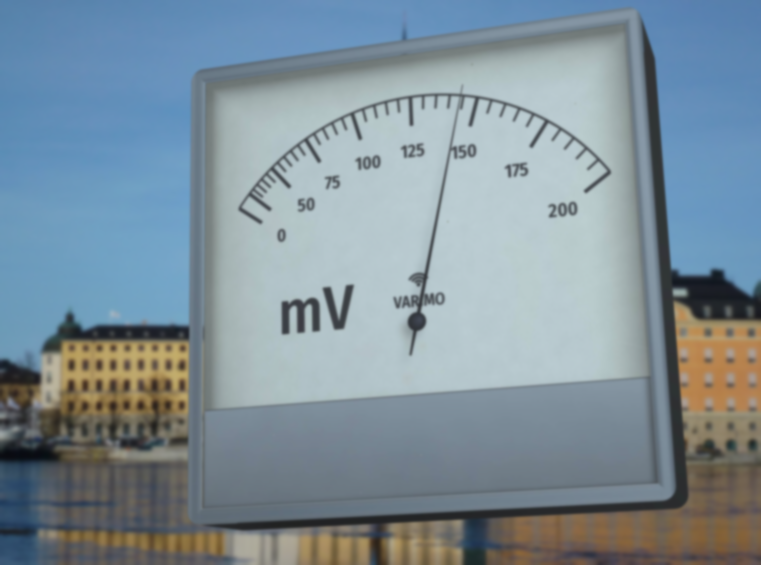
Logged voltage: {"value": 145, "unit": "mV"}
